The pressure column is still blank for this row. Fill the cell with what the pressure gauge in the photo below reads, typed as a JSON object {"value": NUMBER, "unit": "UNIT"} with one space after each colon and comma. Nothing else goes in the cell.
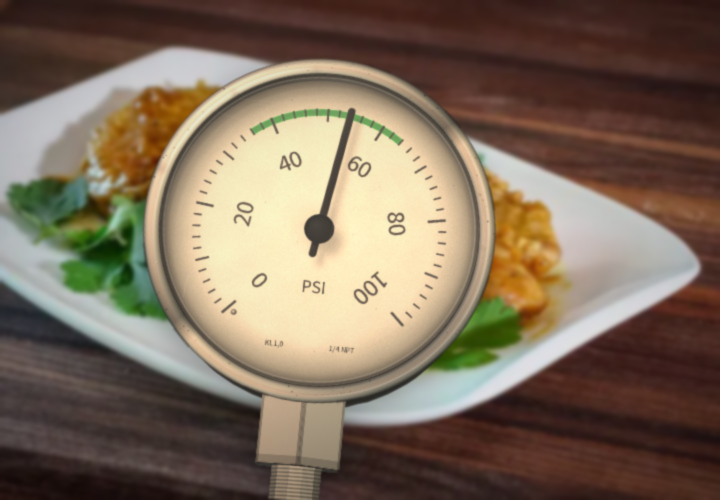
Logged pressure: {"value": 54, "unit": "psi"}
